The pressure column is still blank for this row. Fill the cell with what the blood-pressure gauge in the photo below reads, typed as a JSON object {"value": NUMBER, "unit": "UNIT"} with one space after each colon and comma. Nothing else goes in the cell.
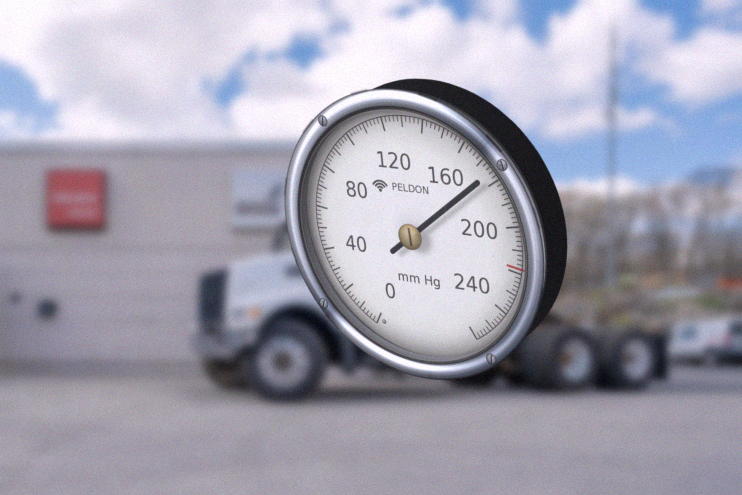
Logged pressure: {"value": 176, "unit": "mmHg"}
